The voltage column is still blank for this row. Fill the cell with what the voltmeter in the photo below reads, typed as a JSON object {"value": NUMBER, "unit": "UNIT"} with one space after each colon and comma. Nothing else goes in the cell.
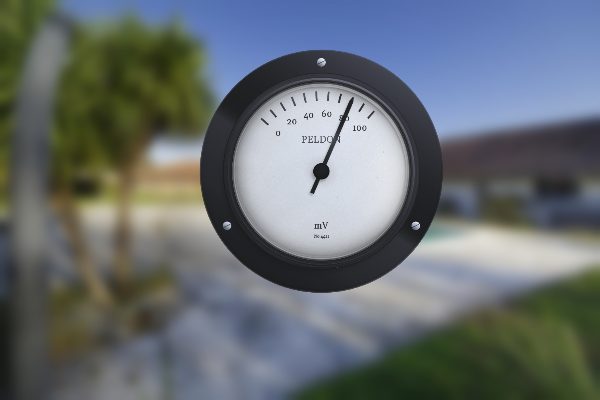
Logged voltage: {"value": 80, "unit": "mV"}
